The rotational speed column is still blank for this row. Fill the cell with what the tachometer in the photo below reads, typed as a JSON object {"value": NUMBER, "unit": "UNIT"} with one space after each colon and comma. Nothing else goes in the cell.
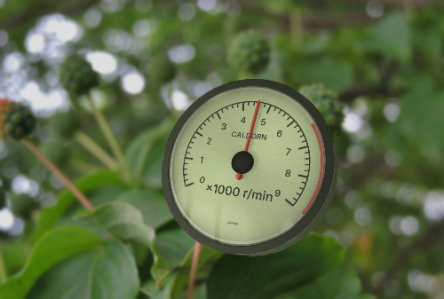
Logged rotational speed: {"value": 4600, "unit": "rpm"}
